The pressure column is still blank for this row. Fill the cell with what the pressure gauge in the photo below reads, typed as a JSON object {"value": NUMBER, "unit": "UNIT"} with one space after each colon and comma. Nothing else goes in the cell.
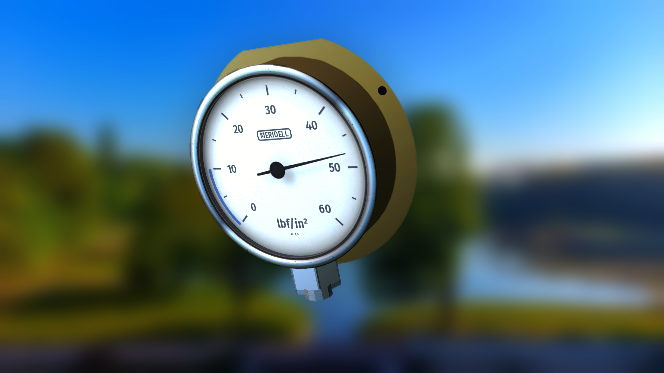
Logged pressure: {"value": 47.5, "unit": "psi"}
